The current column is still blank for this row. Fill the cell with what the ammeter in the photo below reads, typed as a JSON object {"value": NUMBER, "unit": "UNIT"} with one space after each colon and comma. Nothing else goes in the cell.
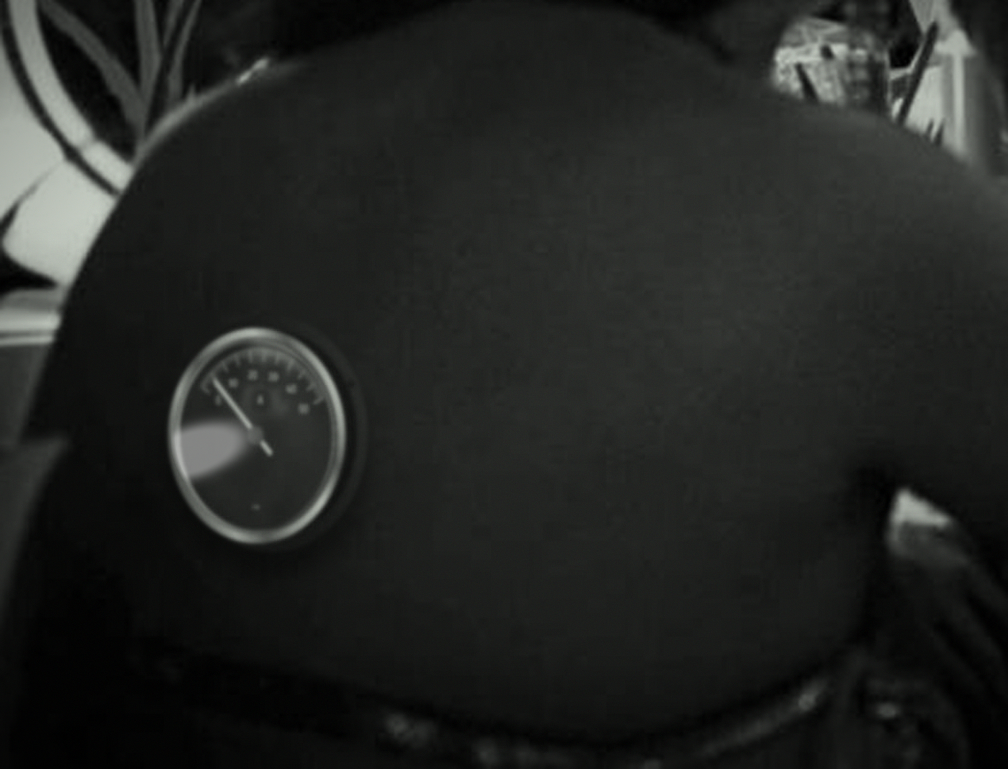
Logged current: {"value": 5, "unit": "A"}
